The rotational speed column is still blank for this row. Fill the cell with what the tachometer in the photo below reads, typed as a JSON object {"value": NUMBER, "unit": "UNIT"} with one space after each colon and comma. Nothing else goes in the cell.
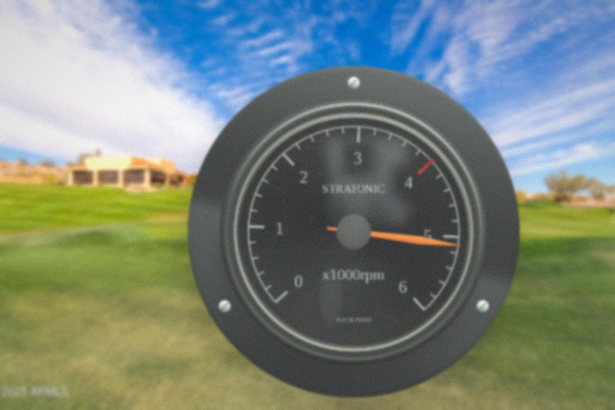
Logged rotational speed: {"value": 5100, "unit": "rpm"}
